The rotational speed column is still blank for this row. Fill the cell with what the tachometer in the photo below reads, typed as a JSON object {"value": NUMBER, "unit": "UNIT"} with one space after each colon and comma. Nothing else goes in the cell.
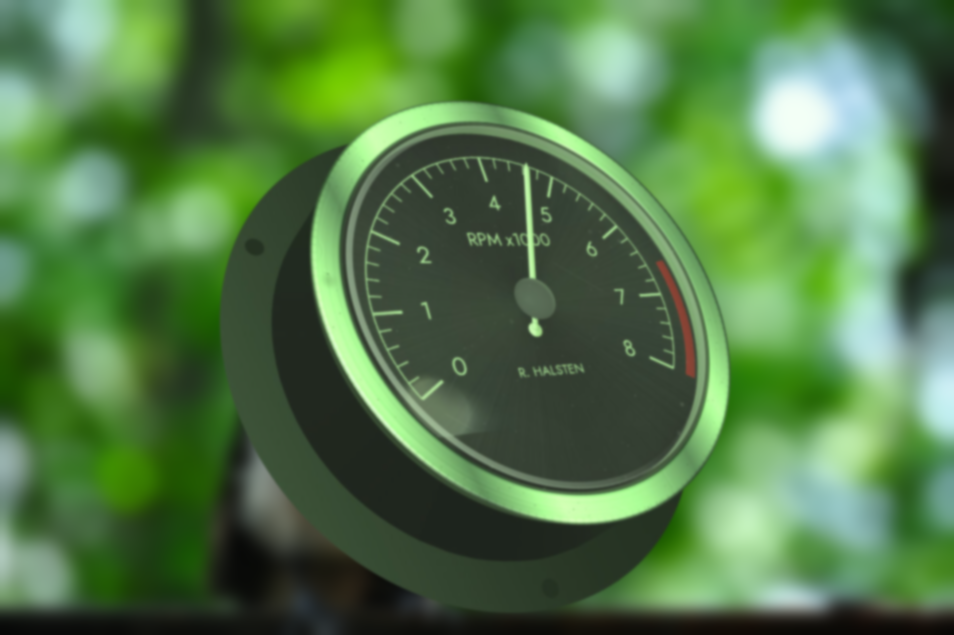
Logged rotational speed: {"value": 4600, "unit": "rpm"}
